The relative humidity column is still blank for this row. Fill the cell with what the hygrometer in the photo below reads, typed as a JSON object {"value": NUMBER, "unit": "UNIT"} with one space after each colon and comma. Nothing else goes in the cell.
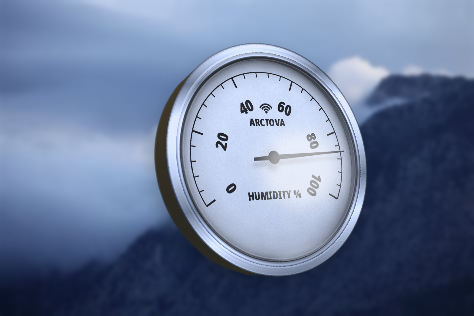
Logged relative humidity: {"value": 86, "unit": "%"}
